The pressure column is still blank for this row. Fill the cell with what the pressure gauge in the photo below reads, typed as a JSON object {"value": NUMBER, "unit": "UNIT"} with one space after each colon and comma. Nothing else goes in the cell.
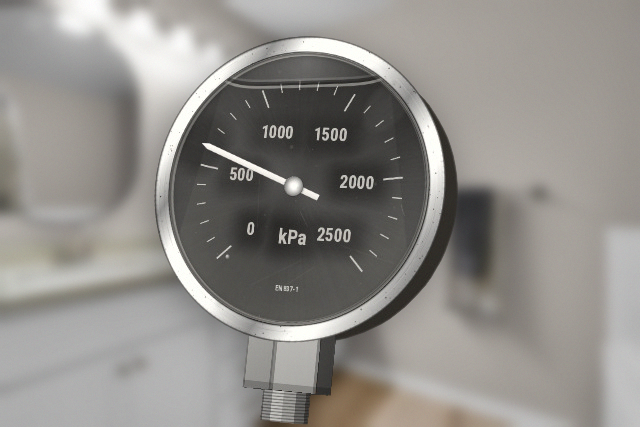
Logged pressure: {"value": 600, "unit": "kPa"}
